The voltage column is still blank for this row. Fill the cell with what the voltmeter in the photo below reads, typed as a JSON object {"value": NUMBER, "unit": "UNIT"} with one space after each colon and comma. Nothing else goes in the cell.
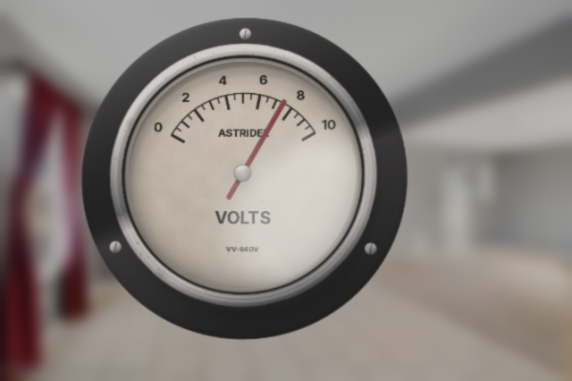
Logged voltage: {"value": 7.5, "unit": "V"}
